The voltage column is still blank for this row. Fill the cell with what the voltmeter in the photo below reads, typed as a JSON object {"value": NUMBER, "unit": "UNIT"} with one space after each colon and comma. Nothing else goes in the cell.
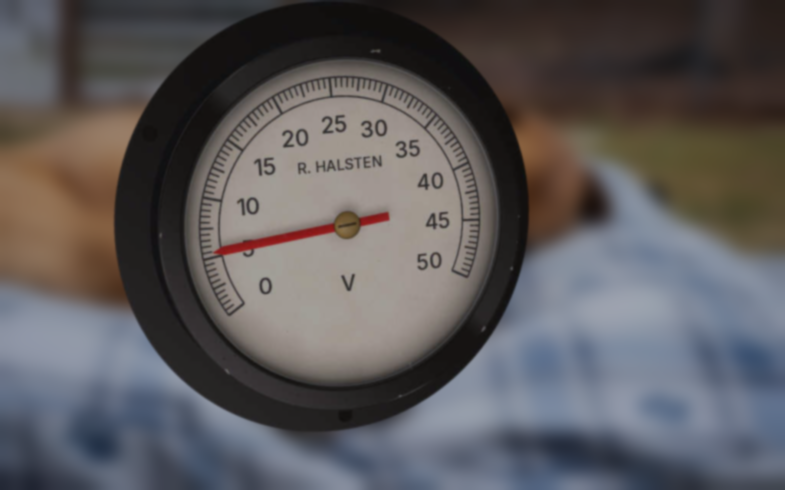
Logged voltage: {"value": 5.5, "unit": "V"}
